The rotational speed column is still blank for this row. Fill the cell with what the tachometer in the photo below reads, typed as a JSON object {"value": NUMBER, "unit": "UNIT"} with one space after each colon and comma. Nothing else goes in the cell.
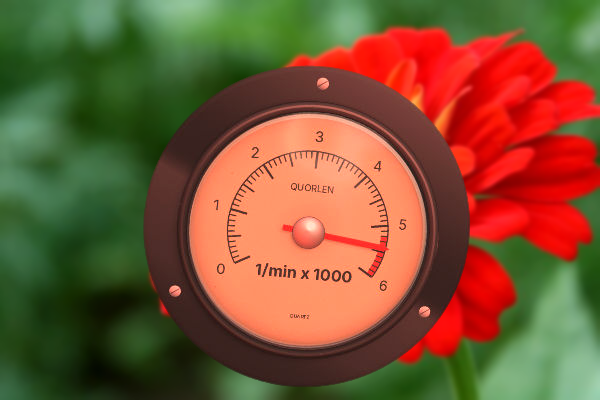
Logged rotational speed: {"value": 5400, "unit": "rpm"}
